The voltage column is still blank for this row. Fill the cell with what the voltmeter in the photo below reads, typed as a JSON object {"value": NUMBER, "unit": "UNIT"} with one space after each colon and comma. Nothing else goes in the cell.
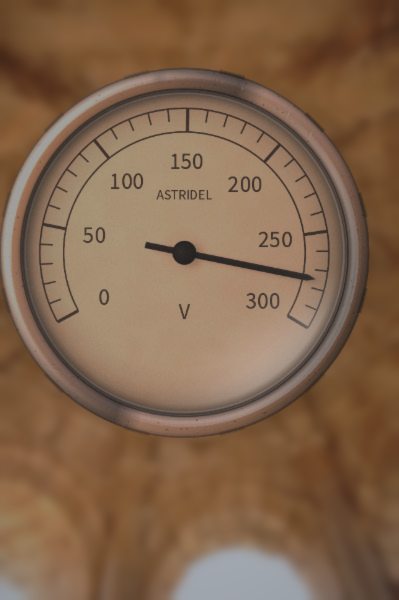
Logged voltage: {"value": 275, "unit": "V"}
